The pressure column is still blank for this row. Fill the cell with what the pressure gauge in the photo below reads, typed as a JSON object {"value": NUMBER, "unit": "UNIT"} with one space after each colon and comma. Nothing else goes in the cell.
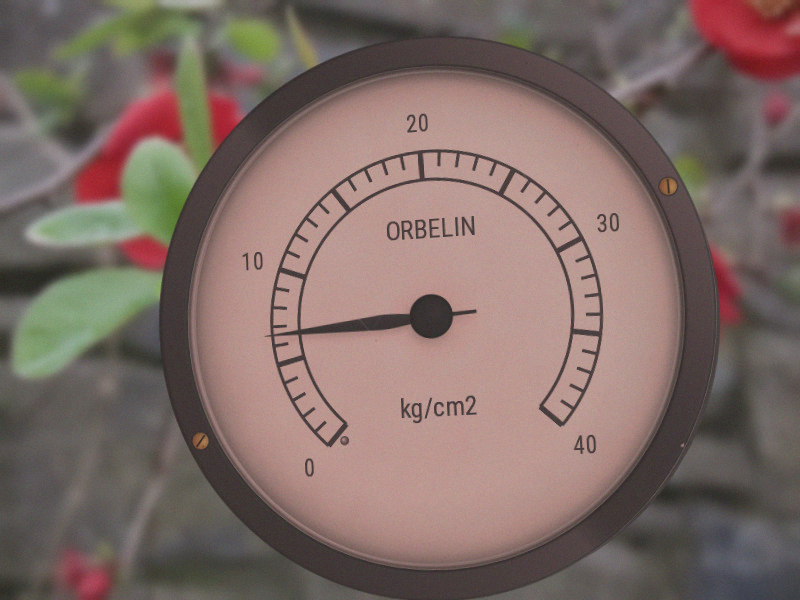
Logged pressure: {"value": 6.5, "unit": "kg/cm²"}
